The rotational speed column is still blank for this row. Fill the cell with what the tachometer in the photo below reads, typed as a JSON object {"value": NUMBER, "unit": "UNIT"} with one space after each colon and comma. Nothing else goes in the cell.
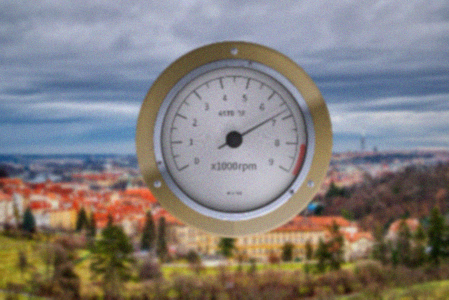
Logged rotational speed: {"value": 6750, "unit": "rpm"}
